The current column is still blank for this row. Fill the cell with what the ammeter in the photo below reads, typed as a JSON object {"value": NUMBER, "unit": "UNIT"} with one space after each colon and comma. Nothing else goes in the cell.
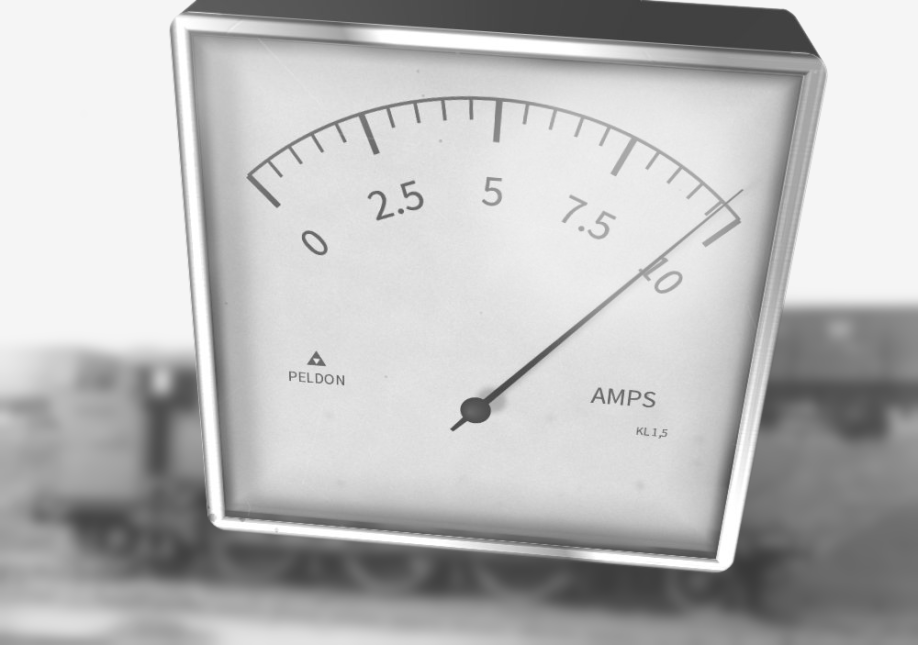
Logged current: {"value": 9.5, "unit": "A"}
